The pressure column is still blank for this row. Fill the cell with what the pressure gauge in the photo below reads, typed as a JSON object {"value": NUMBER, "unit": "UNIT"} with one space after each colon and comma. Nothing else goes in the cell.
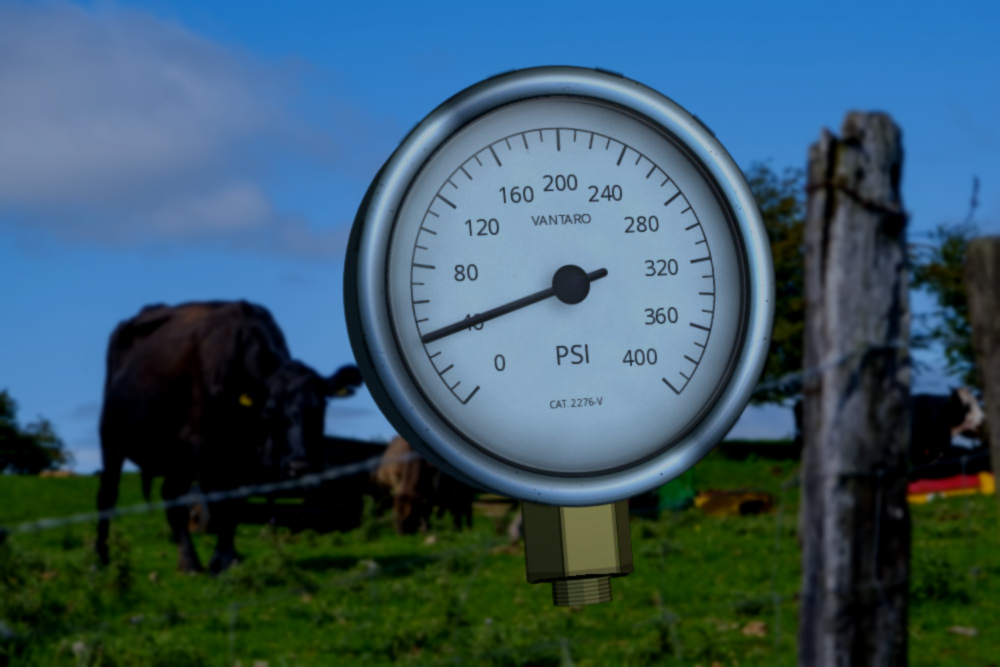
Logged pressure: {"value": 40, "unit": "psi"}
